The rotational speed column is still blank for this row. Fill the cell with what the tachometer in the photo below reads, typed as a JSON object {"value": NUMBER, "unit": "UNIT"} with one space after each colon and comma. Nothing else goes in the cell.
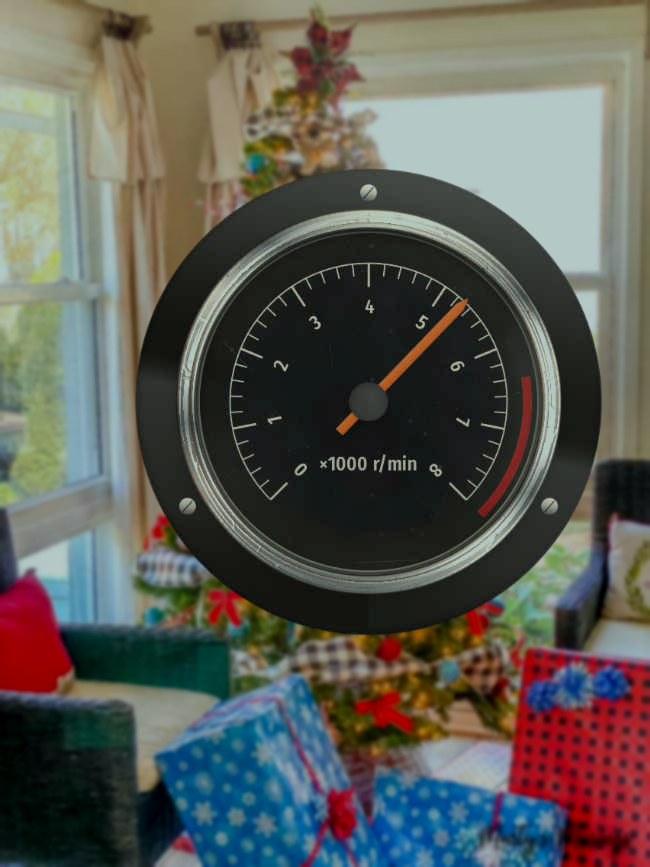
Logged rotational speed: {"value": 5300, "unit": "rpm"}
